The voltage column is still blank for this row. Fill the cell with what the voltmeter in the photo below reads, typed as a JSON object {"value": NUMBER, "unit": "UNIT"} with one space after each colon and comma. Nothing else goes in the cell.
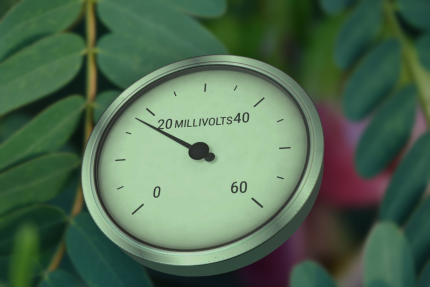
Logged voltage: {"value": 17.5, "unit": "mV"}
